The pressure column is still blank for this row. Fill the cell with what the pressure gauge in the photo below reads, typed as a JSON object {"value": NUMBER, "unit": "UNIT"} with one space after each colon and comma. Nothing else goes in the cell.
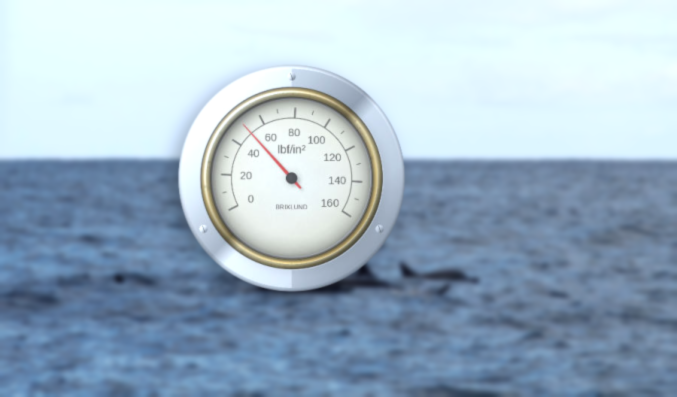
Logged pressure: {"value": 50, "unit": "psi"}
